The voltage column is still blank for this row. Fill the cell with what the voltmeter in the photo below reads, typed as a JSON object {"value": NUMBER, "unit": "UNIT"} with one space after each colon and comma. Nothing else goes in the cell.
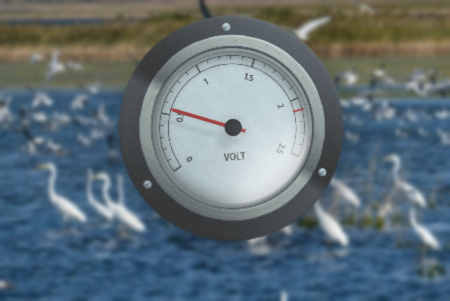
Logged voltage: {"value": 0.55, "unit": "V"}
